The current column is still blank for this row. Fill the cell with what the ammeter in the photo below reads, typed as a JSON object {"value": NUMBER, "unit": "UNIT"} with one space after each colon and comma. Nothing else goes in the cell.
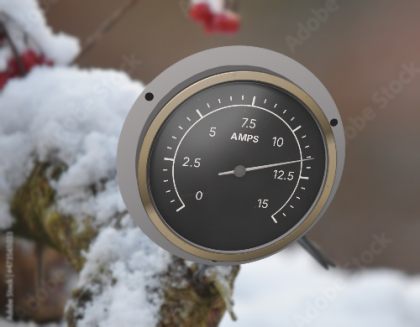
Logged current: {"value": 11.5, "unit": "A"}
